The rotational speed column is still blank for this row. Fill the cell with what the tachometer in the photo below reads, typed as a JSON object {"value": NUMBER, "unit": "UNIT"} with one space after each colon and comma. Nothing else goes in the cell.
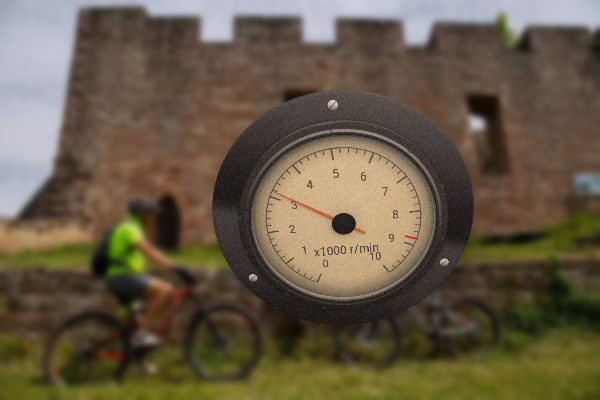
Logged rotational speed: {"value": 3200, "unit": "rpm"}
